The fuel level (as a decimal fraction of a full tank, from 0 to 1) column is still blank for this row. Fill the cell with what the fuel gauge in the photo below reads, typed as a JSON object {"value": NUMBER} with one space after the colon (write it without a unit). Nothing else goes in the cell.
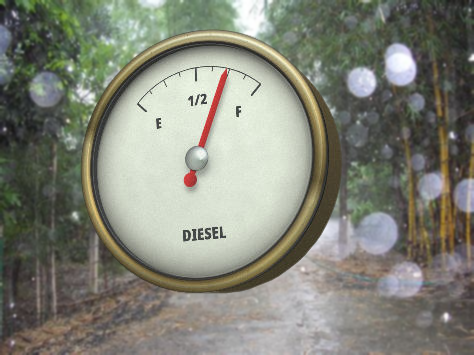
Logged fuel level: {"value": 0.75}
